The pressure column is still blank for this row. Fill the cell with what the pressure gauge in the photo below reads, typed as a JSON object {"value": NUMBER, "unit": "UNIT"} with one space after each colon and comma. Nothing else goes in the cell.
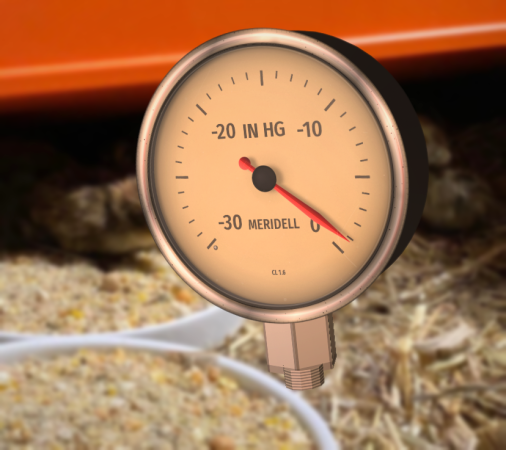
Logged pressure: {"value": -1, "unit": "inHg"}
